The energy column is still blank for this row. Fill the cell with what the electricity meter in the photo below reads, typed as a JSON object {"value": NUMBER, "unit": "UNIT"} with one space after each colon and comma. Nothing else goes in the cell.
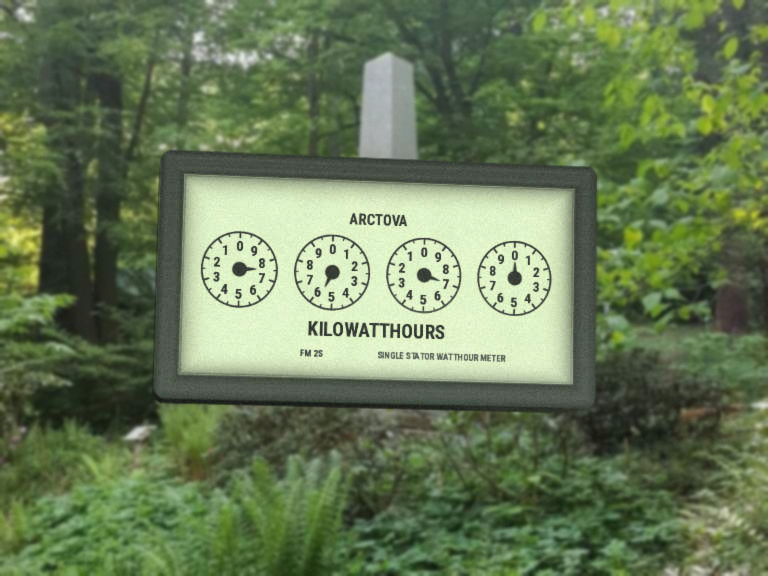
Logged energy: {"value": 7570, "unit": "kWh"}
